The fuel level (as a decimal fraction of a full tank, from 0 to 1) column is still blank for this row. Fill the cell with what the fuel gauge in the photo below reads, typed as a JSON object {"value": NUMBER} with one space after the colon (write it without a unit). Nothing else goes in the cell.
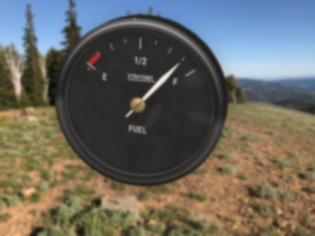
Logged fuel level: {"value": 0.875}
